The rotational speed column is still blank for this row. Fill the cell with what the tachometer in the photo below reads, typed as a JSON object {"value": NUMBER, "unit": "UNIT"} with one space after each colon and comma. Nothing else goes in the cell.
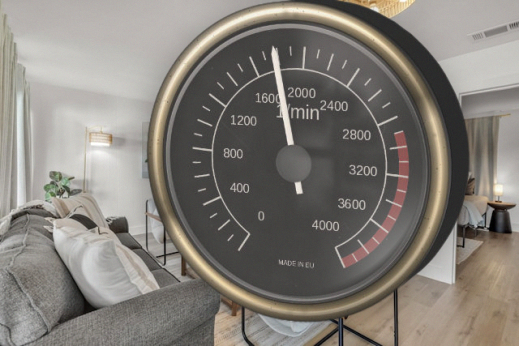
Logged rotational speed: {"value": 1800, "unit": "rpm"}
